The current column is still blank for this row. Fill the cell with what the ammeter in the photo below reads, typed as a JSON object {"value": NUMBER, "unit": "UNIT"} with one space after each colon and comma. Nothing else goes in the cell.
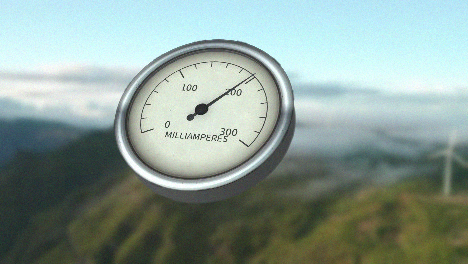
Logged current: {"value": 200, "unit": "mA"}
